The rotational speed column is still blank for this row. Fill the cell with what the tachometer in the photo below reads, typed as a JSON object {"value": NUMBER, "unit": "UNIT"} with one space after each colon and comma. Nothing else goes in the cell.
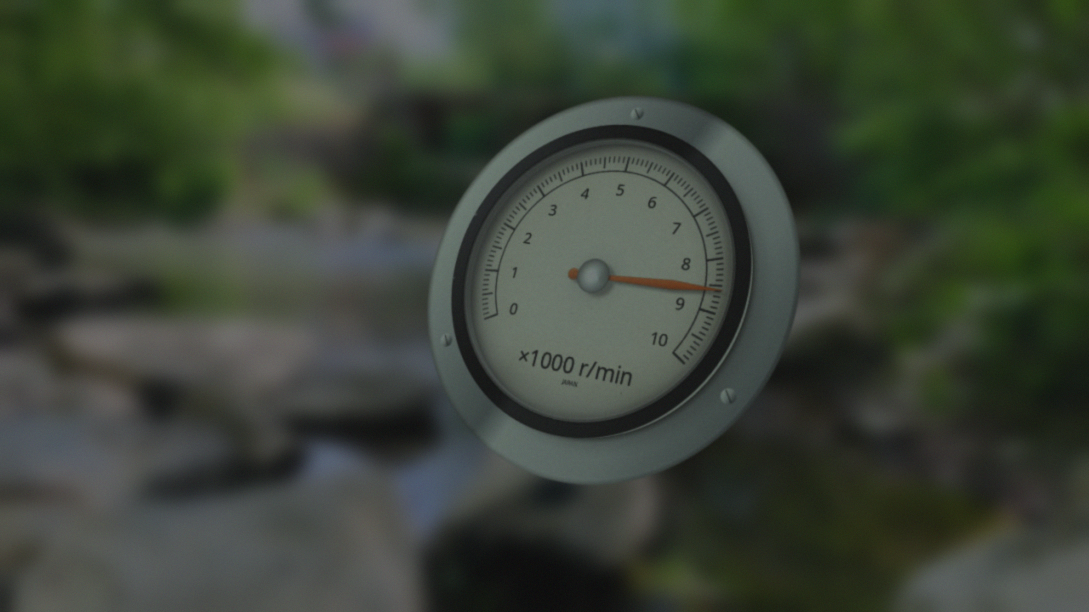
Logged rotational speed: {"value": 8600, "unit": "rpm"}
